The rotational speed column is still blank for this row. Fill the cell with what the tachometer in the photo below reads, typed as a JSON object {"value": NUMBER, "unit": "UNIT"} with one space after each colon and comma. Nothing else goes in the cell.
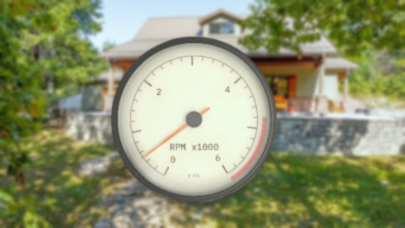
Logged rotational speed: {"value": 500, "unit": "rpm"}
